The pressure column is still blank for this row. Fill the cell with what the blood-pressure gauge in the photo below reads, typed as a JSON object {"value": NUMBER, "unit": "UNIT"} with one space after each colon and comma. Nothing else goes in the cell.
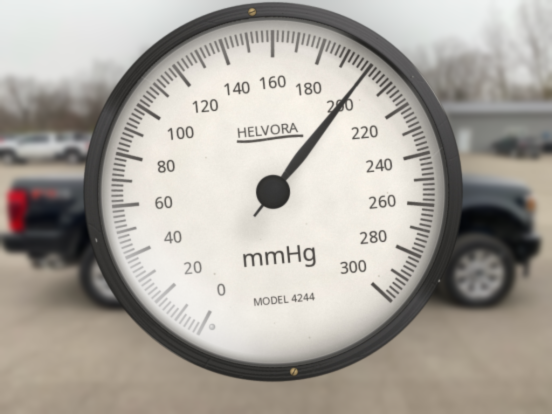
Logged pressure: {"value": 200, "unit": "mmHg"}
